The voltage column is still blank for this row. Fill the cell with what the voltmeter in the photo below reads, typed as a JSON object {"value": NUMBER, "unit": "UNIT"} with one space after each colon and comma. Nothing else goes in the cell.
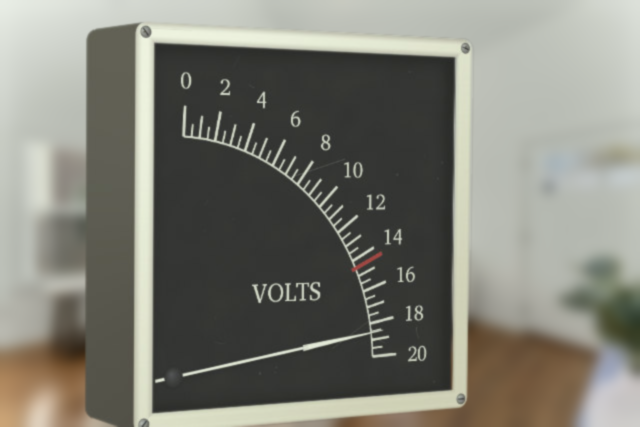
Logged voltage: {"value": 18.5, "unit": "V"}
